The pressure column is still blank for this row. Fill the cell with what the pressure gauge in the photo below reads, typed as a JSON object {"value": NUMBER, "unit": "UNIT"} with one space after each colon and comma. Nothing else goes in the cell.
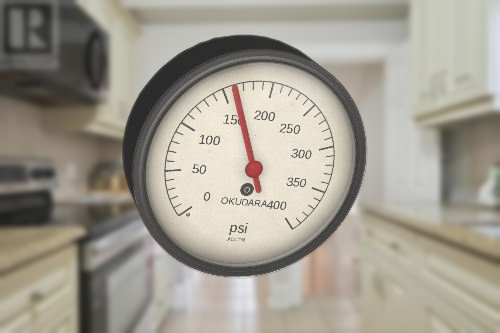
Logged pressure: {"value": 160, "unit": "psi"}
